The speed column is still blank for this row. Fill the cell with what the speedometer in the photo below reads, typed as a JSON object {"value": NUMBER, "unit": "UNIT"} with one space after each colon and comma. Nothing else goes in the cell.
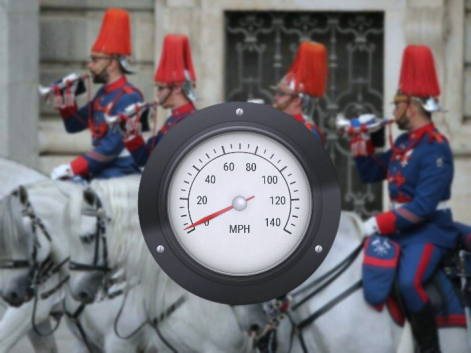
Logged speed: {"value": 2.5, "unit": "mph"}
